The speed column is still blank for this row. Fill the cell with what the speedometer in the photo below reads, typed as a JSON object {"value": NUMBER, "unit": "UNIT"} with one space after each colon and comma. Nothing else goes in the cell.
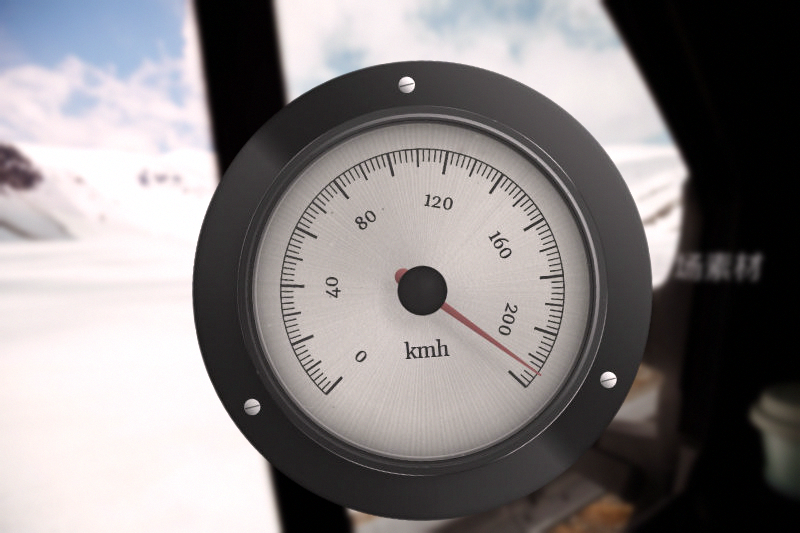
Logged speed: {"value": 214, "unit": "km/h"}
